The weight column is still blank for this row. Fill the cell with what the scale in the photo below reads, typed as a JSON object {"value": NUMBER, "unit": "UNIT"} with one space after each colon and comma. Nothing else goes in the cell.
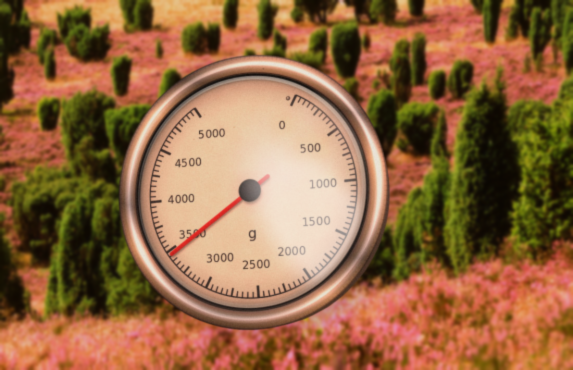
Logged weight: {"value": 3450, "unit": "g"}
